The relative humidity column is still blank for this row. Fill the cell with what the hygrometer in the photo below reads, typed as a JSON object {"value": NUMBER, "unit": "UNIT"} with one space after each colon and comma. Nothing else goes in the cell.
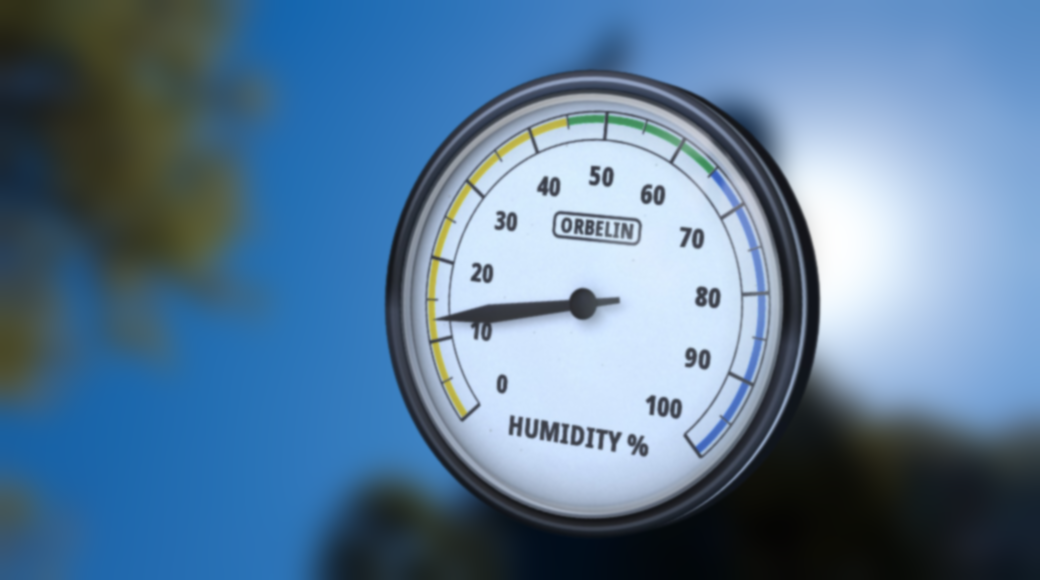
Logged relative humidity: {"value": 12.5, "unit": "%"}
